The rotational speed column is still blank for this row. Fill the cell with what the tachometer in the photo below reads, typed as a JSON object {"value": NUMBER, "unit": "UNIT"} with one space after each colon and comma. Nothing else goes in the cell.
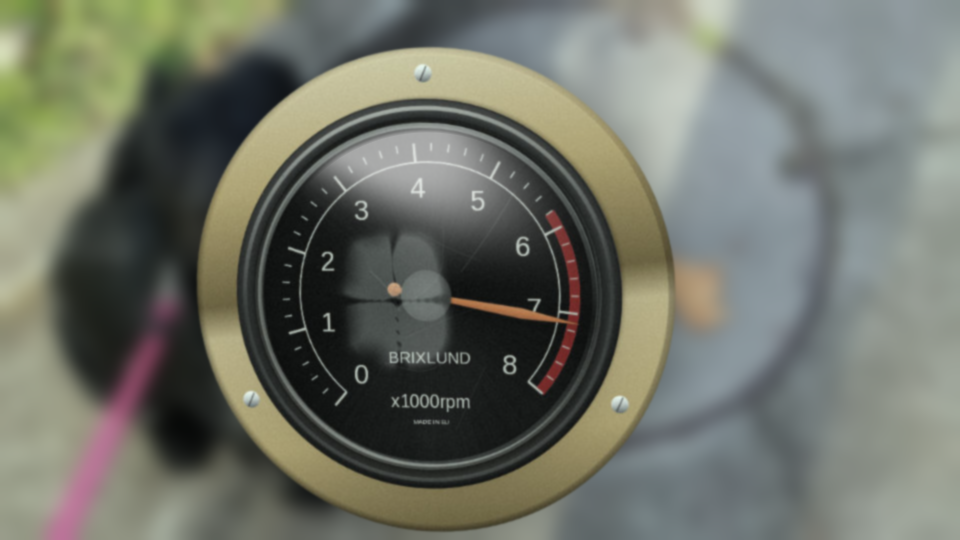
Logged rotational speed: {"value": 7100, "unit": "rpm"}
